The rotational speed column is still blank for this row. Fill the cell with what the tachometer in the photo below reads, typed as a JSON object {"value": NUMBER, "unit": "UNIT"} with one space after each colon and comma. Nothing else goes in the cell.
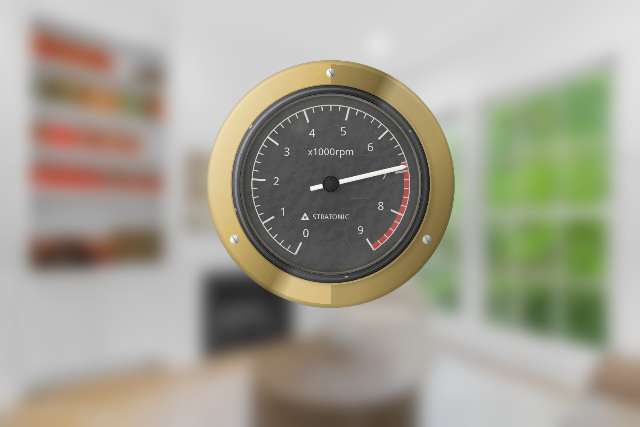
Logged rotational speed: {"value": 6900, "unit": "rpm"}
